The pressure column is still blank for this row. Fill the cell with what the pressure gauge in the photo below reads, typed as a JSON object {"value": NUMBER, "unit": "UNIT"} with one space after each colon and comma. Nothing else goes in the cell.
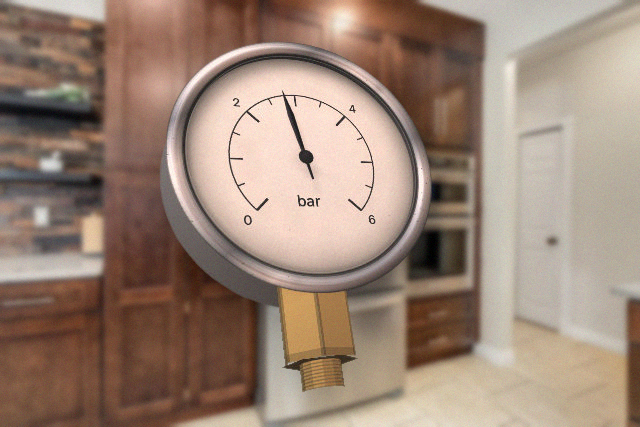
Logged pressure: {"value": 2.75, "unit": "bar"}
